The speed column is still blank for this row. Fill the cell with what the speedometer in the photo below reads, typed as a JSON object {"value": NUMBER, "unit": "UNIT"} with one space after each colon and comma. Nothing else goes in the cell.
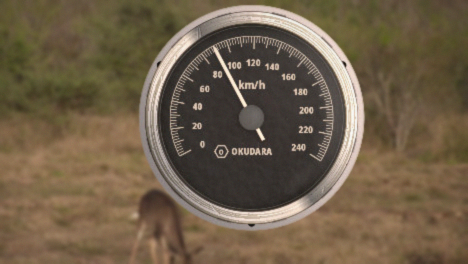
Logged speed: {"value": 90, "unit": "km/h"}
